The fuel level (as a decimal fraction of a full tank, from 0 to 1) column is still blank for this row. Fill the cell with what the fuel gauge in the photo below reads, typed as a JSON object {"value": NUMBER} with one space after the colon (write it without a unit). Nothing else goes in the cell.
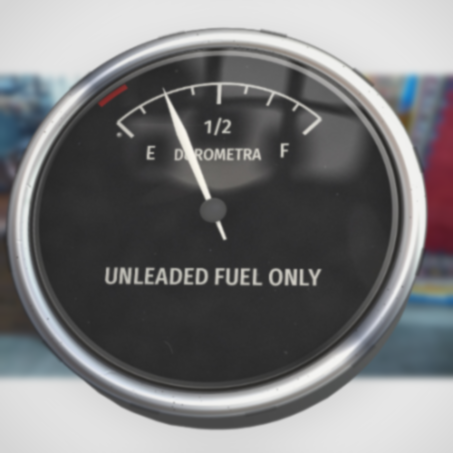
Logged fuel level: {"value": 0.25}
